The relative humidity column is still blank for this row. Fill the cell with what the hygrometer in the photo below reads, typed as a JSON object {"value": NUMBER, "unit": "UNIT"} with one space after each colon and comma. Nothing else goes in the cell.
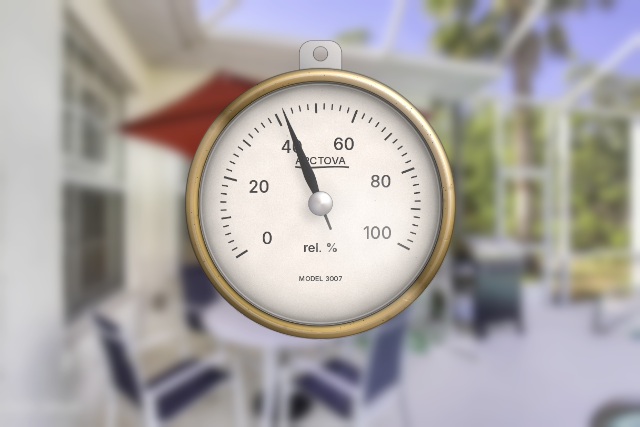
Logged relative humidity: {"value": 42, "unit": "%"}
